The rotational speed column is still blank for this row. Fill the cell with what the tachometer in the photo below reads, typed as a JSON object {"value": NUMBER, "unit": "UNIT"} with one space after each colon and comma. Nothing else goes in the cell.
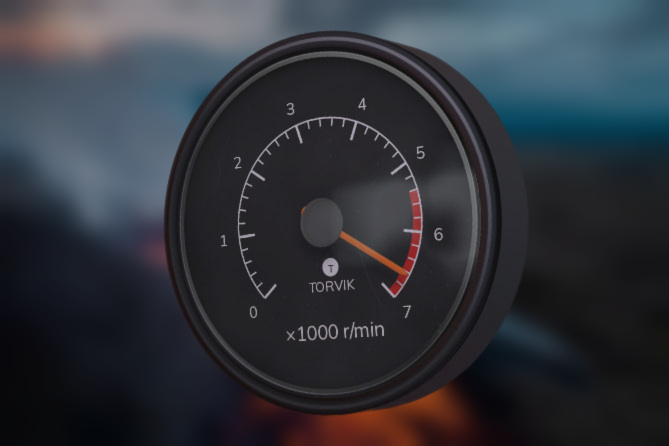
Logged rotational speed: {"value": 6600, "unit": "rpm"}
